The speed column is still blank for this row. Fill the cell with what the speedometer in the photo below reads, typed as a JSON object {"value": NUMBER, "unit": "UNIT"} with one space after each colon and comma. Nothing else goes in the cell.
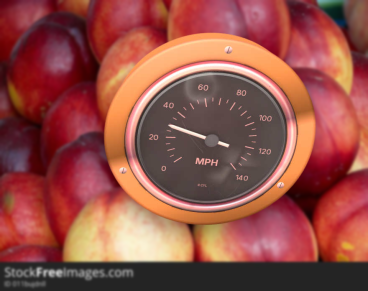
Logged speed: {"value": 30, "unit": "mph"}
